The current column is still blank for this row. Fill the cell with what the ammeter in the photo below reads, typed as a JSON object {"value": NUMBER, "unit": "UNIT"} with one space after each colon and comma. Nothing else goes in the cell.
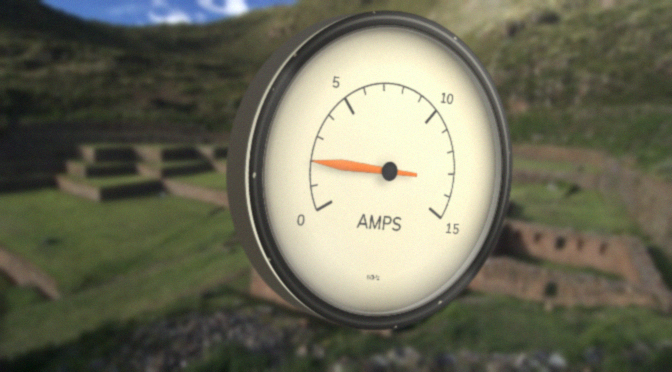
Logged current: {"value": 2, "unit": "A"}
